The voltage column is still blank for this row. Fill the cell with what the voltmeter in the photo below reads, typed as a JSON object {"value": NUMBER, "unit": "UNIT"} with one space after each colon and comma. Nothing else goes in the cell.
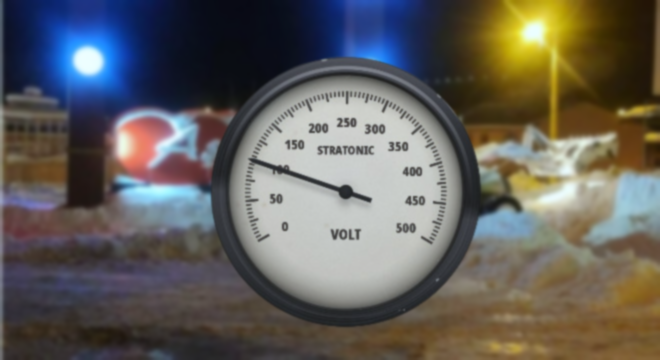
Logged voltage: {"value": 100, "unit": "V"}
